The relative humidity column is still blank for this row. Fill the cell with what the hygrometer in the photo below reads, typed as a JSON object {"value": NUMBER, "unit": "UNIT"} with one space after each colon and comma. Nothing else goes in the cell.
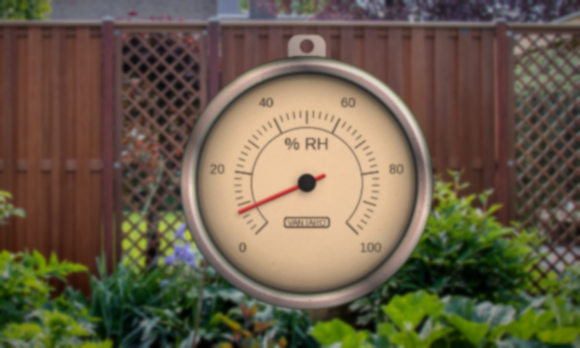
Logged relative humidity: {"value": 8, "unit": "%"}
